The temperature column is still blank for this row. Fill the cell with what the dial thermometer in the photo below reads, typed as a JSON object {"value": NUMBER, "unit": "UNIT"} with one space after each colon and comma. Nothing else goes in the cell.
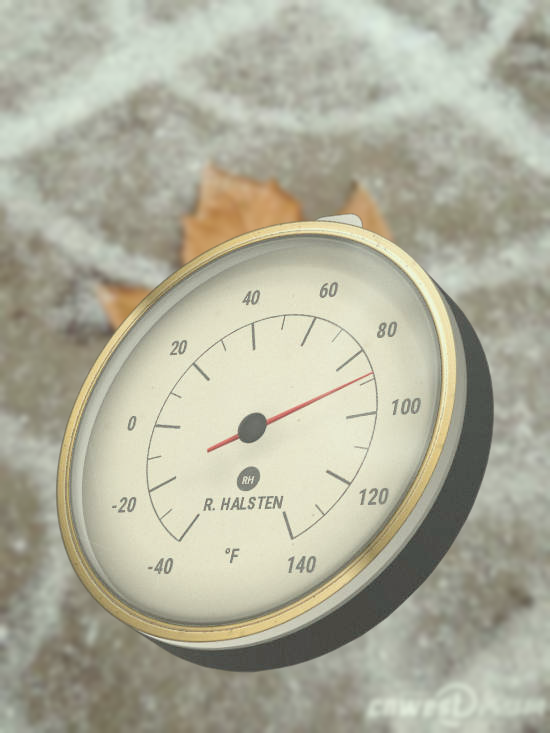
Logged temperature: {"value": 90, "unit": "°F"}
